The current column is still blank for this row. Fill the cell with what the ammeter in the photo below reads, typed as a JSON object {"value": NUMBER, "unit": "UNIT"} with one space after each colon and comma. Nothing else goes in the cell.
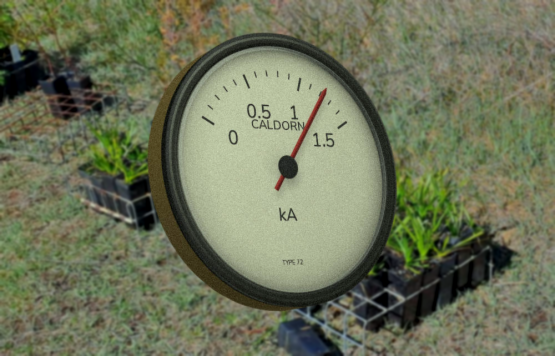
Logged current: {"value": 1.2, "unit": "kA"}
